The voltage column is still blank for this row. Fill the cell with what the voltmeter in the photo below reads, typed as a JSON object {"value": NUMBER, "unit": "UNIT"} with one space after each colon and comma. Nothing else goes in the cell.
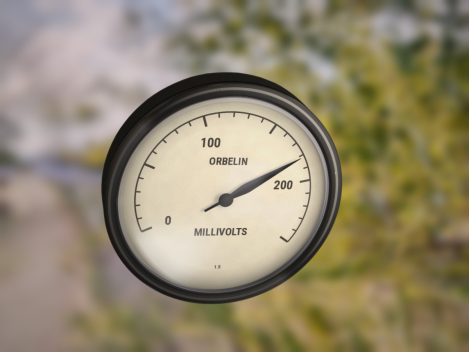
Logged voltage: {"value": 180, "unit": "mV"}
